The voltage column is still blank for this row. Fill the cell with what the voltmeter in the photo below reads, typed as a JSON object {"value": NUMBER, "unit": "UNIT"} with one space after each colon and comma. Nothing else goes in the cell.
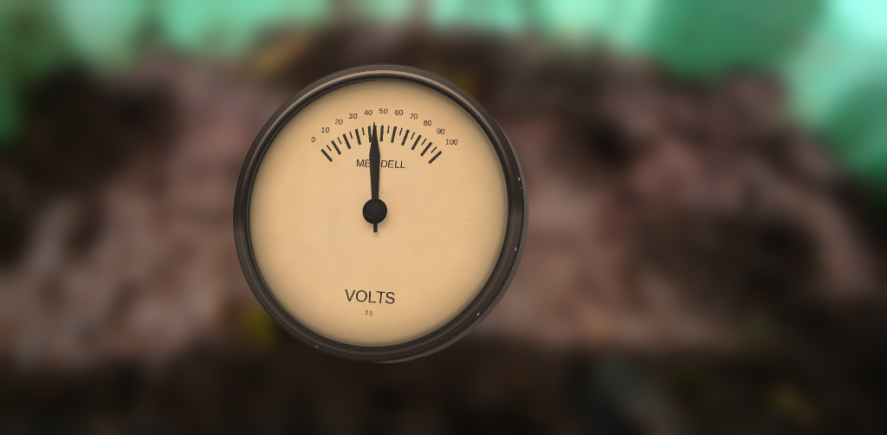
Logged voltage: {"value": 45, "unit": "V"}
